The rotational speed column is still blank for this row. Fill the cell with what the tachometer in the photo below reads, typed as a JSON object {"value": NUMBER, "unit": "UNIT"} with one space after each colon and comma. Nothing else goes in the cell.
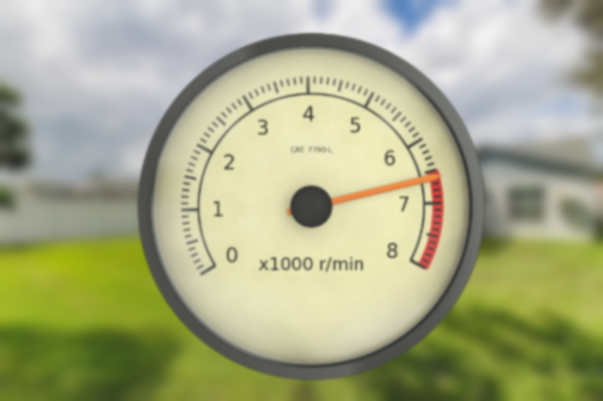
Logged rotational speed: {"value": 6600, "unit": "rpm"}
